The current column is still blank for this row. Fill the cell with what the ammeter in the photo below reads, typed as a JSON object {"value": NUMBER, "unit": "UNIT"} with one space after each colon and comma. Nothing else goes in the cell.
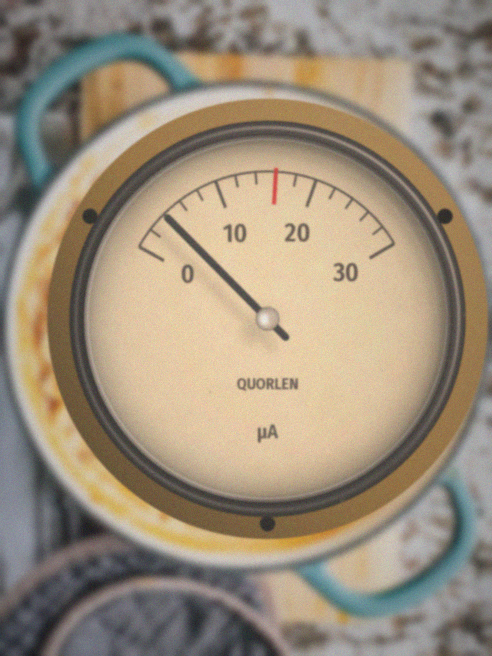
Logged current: {"value": 4, "unit": "µA"}
